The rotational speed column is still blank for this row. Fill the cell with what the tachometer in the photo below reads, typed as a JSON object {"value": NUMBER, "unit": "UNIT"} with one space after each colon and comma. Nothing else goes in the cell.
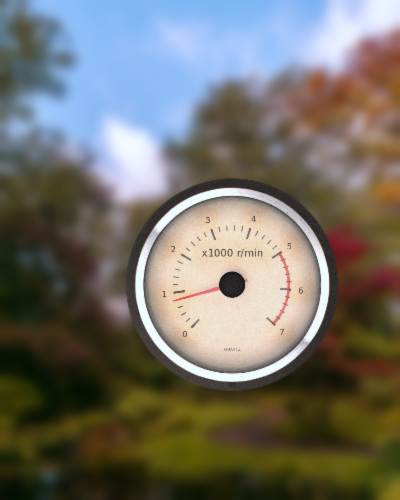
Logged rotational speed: {"value": 800, "unit": "rpm"}
